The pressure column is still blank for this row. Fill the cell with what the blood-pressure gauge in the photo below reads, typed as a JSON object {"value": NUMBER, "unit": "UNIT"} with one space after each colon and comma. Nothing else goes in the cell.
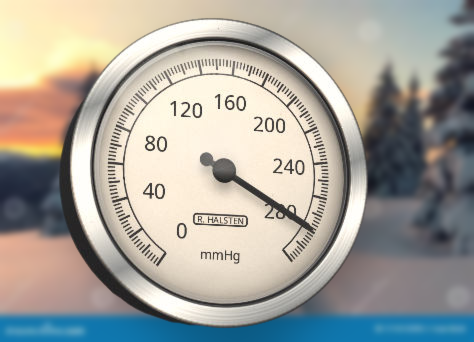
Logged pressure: {"value": 280, "unit": "mmHg"}
